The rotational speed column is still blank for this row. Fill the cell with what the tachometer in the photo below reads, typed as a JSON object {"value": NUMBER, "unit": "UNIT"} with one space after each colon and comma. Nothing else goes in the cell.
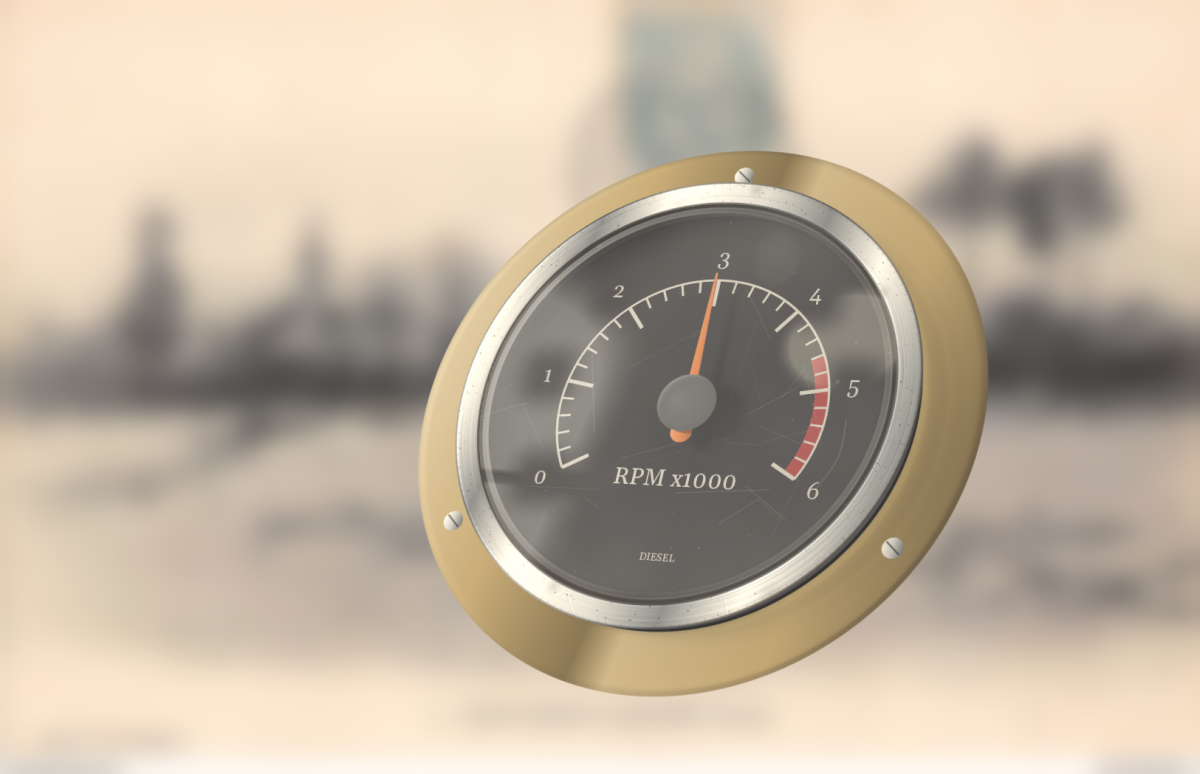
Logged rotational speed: {"value": 3000, "unit": "rpm"}
